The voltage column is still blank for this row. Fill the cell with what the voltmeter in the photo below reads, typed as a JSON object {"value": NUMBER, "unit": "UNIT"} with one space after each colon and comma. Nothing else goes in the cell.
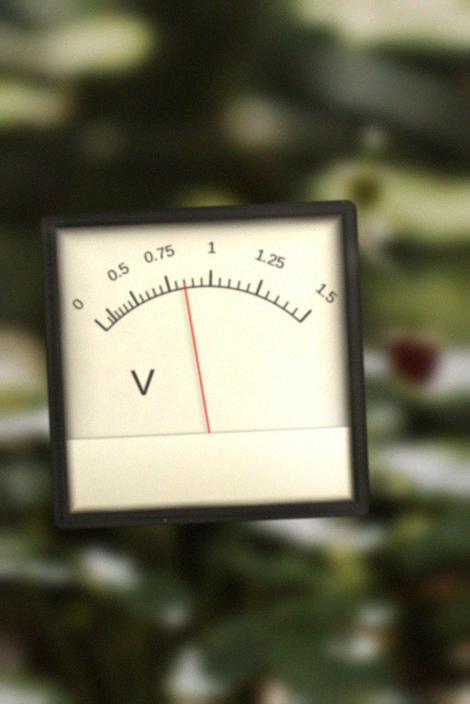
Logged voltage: {"value": 0.85, "unit": "V"}
